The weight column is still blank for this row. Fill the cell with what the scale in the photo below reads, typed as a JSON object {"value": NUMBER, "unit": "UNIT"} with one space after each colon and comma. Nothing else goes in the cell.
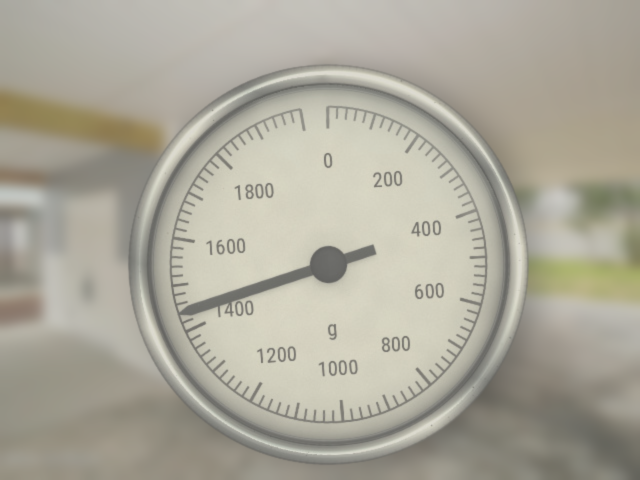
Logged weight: {"value": 1440, "unit": "g"}
